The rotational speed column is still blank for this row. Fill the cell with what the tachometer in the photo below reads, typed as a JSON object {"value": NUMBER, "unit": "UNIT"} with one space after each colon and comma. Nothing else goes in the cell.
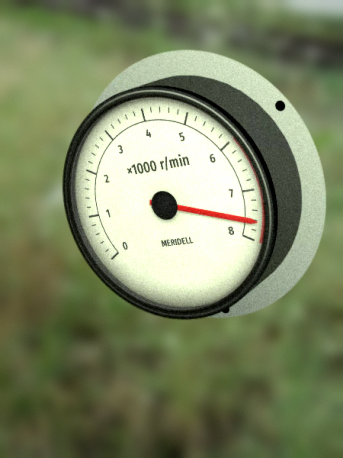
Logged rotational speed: {"value": 7600, "unit": "rpm"}
